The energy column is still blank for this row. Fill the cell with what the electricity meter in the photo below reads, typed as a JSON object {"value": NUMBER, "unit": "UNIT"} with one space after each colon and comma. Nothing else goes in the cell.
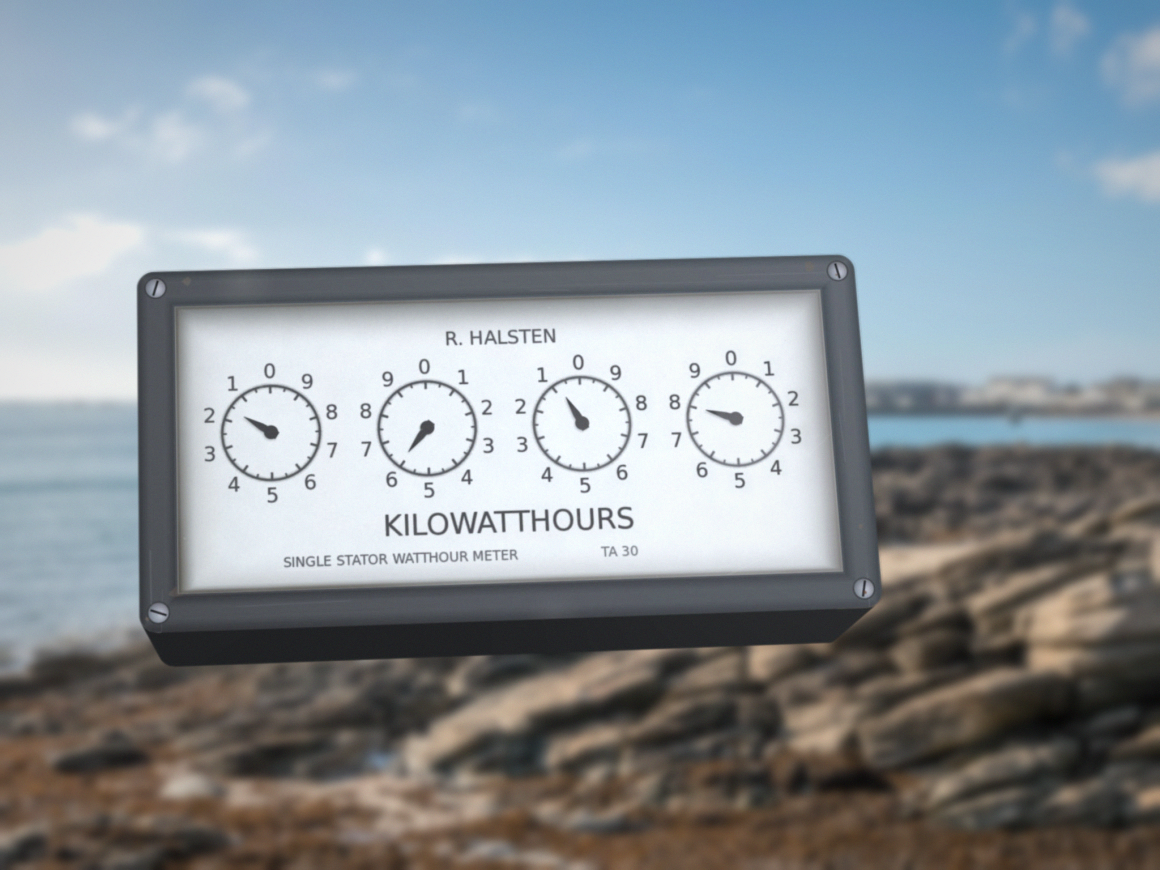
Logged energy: {"value": 1608, "unit": "kWh"}
